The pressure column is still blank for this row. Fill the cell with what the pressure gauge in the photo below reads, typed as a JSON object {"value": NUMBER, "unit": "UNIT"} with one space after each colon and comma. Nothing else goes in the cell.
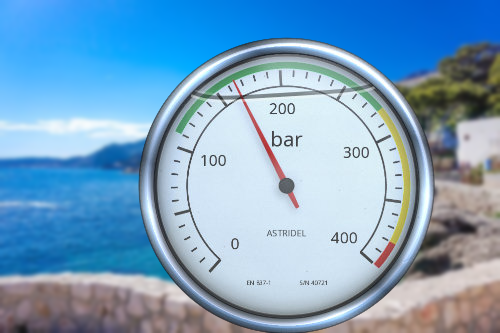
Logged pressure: {"value": 165, "unit": "bar"}
